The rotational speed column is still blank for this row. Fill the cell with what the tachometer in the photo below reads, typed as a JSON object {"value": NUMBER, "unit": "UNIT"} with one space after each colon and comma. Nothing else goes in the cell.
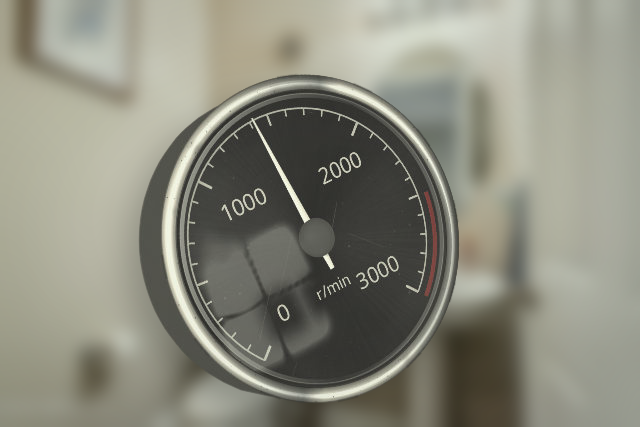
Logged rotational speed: {"value": 1400, "unit": "rpm"}
